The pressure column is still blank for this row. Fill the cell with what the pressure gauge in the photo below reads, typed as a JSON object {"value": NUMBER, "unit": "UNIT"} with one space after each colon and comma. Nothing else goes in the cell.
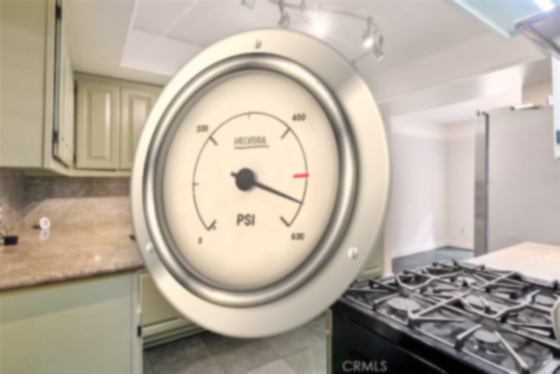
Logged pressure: {"value": 550, "unit": "psi"}
